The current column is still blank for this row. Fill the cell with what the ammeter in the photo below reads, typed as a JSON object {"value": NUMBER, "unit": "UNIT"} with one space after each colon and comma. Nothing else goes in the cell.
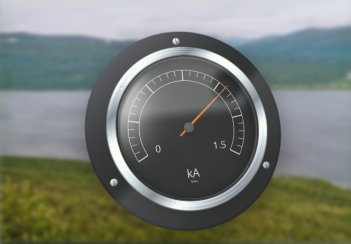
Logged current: {"value": 1.05, "unit": "kA"}
